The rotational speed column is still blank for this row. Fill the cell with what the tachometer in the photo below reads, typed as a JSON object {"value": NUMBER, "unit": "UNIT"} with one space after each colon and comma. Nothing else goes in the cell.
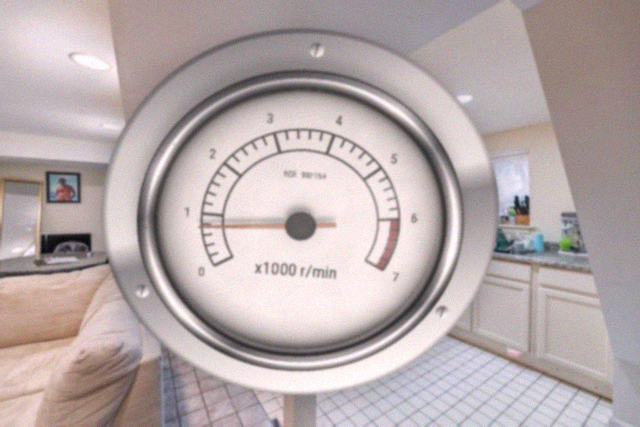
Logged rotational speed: {"value": 800, "unit": "rpm"}
